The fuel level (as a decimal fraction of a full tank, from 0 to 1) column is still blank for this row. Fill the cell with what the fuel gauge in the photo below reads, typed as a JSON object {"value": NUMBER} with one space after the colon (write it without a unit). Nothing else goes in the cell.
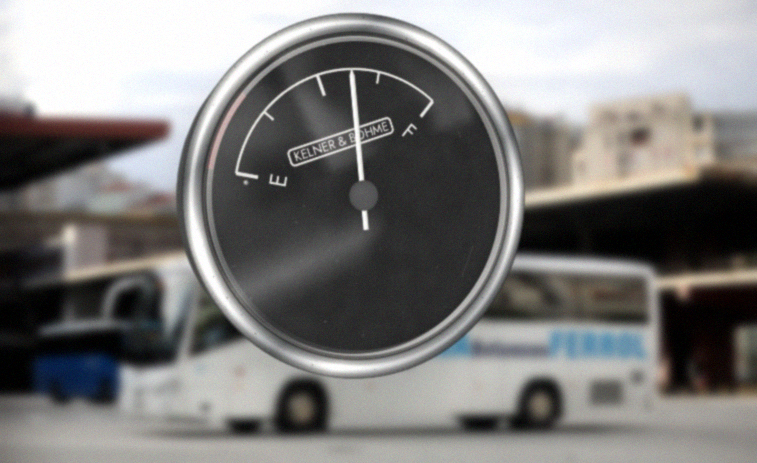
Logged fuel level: {"value": 0.625}
